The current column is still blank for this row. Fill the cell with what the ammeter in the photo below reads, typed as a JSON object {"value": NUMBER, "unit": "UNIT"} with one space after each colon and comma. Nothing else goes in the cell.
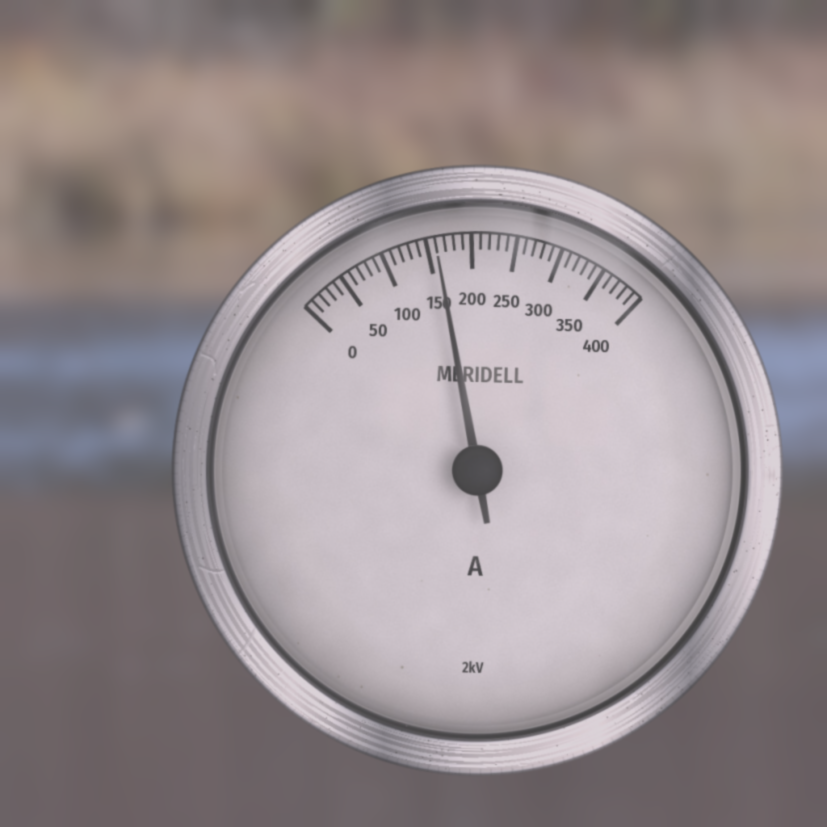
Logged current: {"value": 160, "unit": "A"}
